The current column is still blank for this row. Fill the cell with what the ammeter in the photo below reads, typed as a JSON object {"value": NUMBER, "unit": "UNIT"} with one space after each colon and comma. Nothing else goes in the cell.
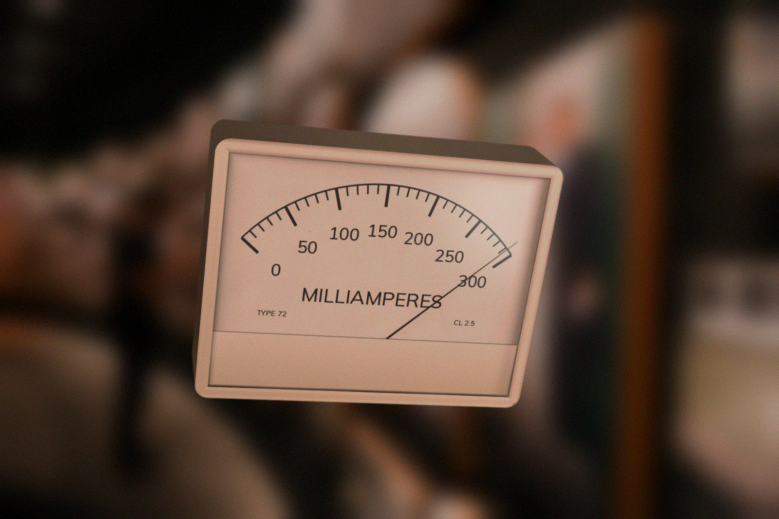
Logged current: {"value": 290, "unit": "mA"}
